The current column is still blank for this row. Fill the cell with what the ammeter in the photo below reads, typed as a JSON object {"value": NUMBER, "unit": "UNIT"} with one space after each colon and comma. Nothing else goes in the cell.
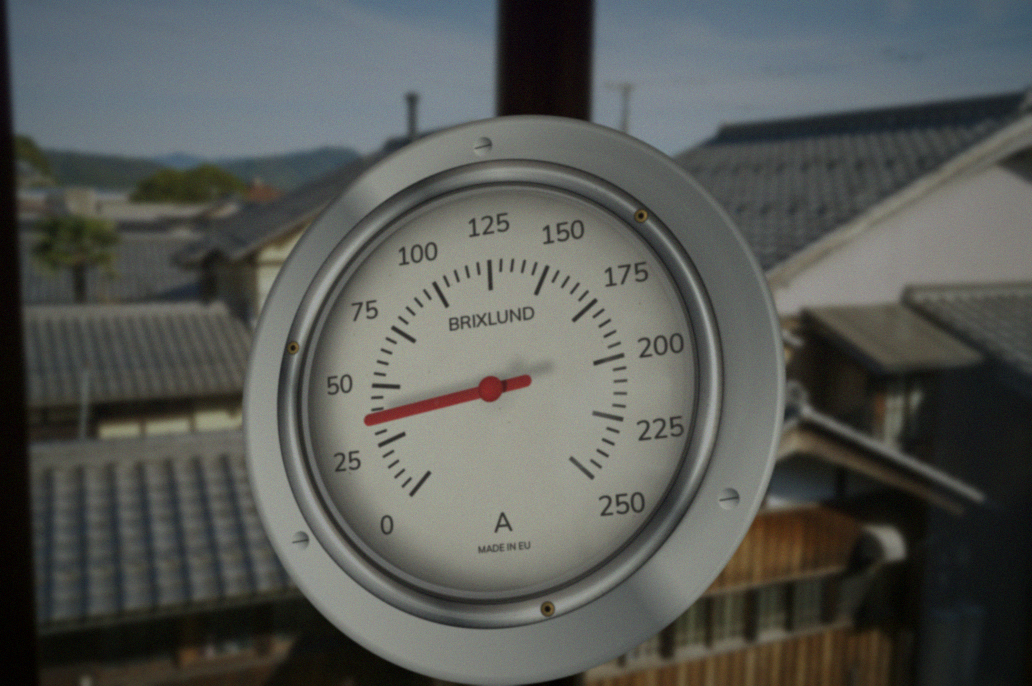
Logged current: {"value": 35, "unit": "A"}
